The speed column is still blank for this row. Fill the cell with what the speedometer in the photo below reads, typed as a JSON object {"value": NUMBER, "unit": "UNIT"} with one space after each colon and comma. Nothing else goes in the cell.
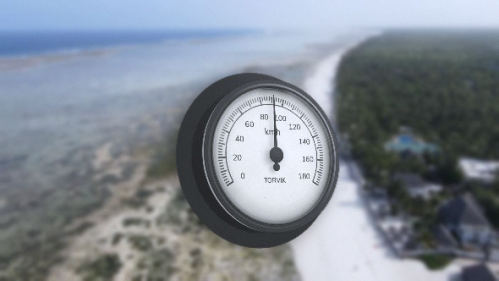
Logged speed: {"value": 90, "unit": "km/h"}
